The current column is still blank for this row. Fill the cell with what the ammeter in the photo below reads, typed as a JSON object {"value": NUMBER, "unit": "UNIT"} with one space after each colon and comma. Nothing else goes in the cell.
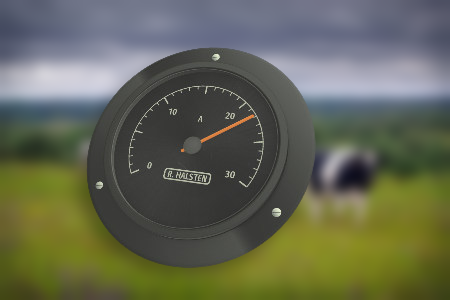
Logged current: {"value": 22, "unit": "A"}
